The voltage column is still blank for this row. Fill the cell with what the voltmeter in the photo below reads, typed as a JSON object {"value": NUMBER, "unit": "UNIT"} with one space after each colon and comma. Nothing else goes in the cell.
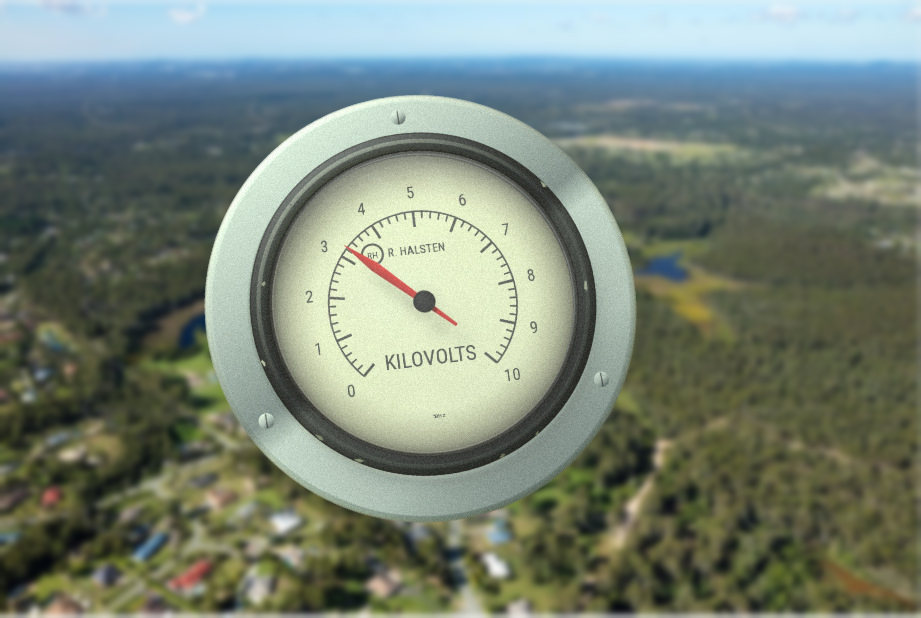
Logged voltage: {"value": 3.2, "unit": "kV"}
